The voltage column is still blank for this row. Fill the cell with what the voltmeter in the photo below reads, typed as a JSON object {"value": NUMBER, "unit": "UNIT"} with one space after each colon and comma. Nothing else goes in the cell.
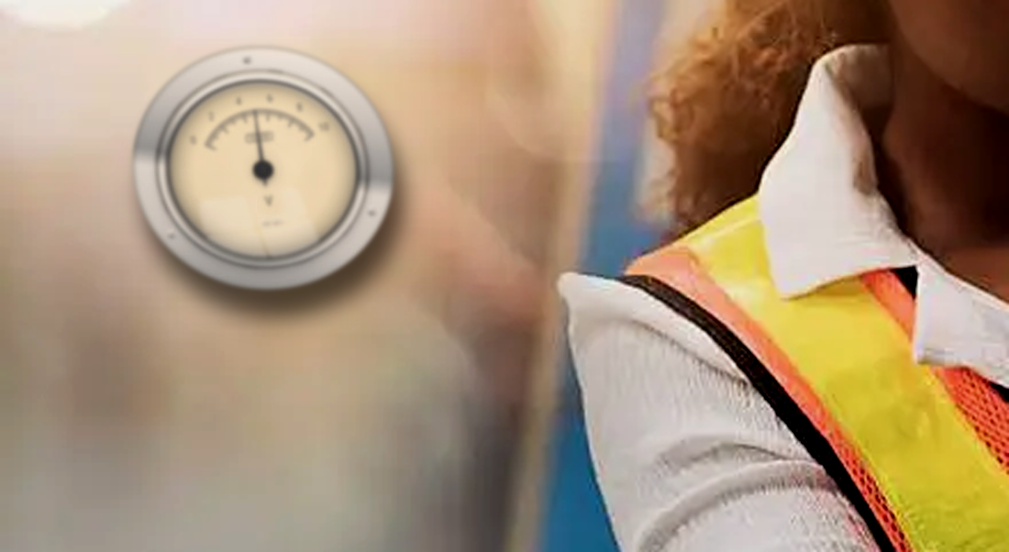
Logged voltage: {"value": 5, "unit": "V"}
